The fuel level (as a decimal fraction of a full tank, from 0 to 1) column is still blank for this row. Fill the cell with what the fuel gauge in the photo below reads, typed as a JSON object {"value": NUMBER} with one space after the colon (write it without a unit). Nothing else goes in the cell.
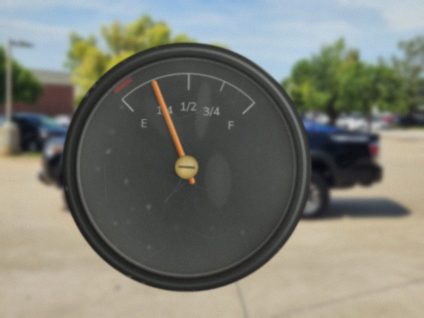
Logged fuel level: {"value": 0.25}
